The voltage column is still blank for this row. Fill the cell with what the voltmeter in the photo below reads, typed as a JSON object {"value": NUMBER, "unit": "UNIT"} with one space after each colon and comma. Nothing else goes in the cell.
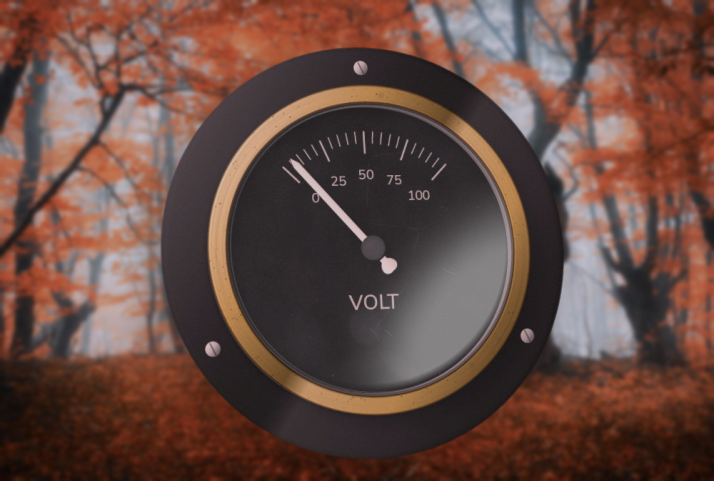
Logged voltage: {"value": 5, "unit": "V"}
